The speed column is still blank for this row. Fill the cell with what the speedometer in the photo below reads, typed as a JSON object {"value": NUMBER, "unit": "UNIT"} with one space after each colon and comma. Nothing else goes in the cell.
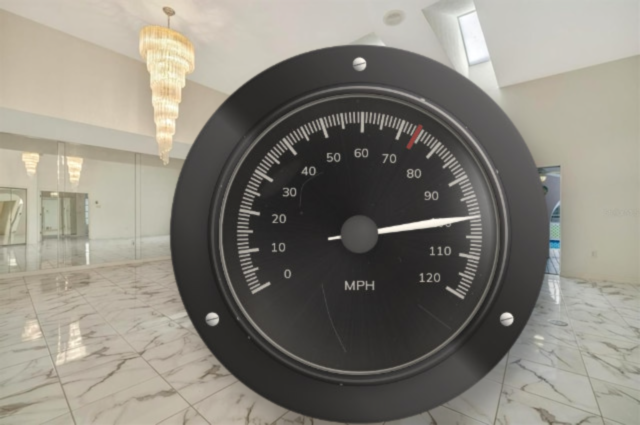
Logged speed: {"value": 100, "unit": "mph"}
